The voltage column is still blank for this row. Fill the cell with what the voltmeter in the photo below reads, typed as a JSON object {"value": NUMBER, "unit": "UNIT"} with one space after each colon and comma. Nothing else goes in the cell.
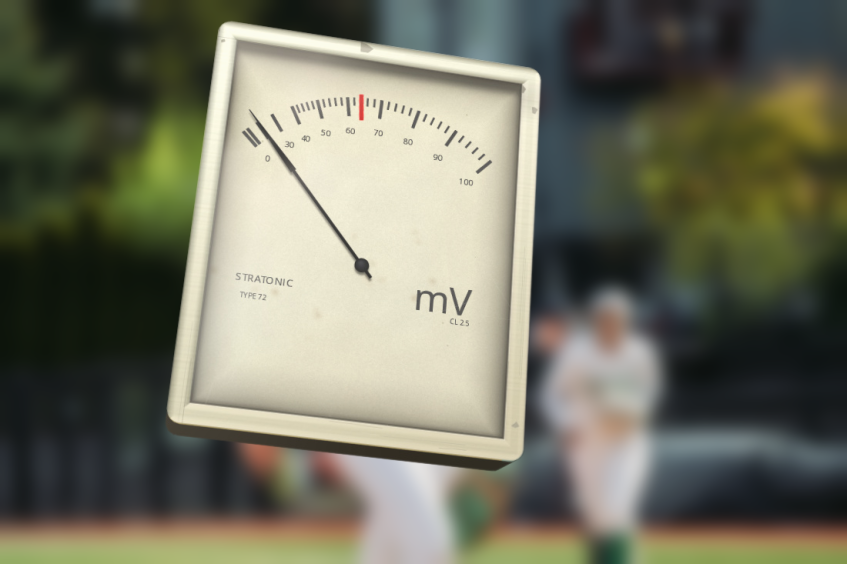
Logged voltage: {"value": 20, "unit": "mV"}
